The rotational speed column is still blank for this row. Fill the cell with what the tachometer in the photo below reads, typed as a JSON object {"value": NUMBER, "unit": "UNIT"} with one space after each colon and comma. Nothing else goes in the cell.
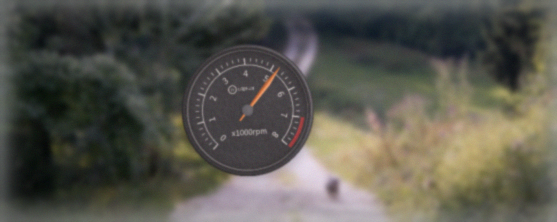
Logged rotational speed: {"value": 5200, "unit": "rpm"}
